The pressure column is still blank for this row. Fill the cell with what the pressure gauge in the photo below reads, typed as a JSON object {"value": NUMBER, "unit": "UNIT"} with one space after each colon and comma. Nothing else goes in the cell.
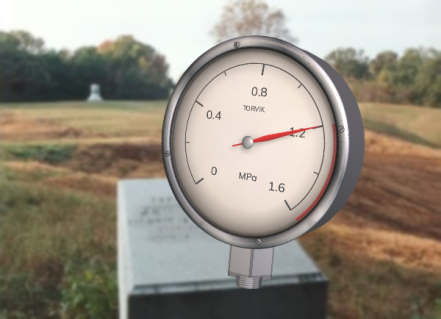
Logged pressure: {"value": 1.2, "unit": "MPa"}
